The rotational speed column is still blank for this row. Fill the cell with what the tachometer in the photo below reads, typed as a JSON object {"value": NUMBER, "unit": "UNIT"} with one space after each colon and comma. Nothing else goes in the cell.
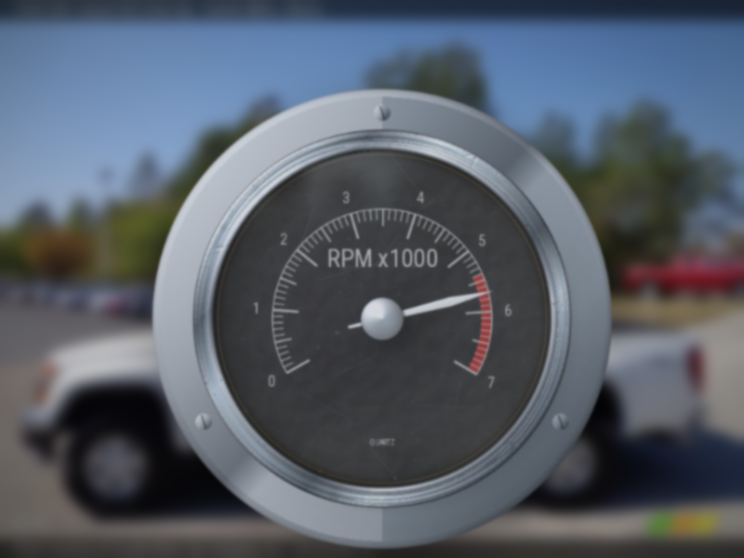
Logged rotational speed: {"value": 5700, "unit": "rpm"}
